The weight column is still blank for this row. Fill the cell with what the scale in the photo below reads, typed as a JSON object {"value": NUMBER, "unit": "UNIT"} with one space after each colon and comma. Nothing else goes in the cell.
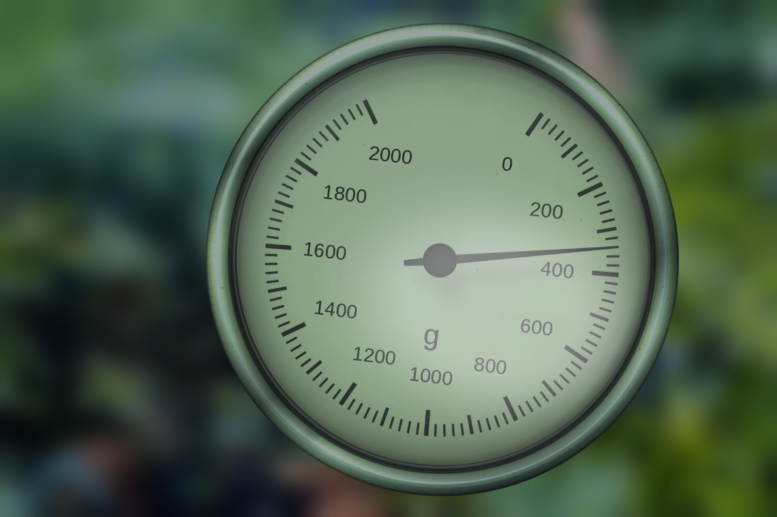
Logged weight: {"value": 340, "unit": "g"}
